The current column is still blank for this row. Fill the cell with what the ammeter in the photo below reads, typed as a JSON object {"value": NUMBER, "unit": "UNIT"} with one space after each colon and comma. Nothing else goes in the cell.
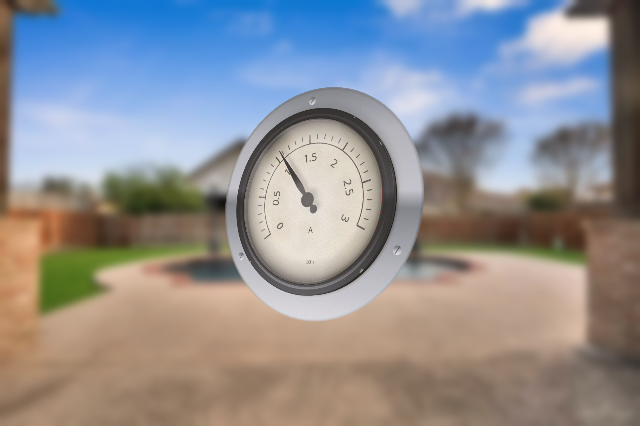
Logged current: {"value": 1.1, "unit": "A"}
